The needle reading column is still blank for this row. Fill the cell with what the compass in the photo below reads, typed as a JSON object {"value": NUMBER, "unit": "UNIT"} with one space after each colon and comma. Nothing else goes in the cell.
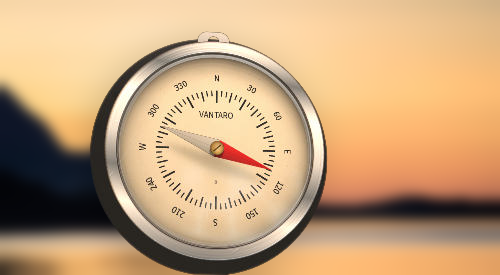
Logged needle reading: {"value": 110, "unit": "°"}
